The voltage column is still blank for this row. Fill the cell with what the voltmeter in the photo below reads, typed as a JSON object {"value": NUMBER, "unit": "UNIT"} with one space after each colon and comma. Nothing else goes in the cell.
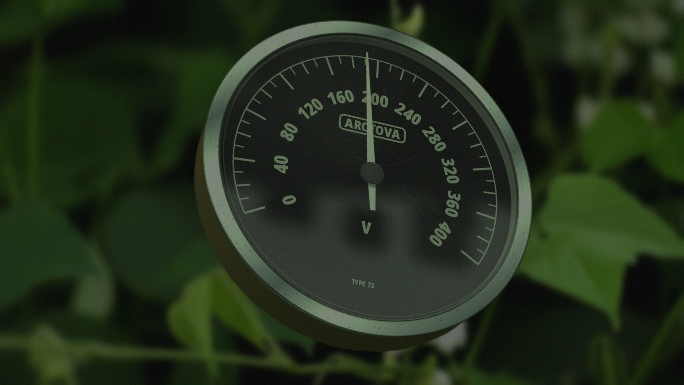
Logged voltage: {"value": 190, "unit": "V"}
